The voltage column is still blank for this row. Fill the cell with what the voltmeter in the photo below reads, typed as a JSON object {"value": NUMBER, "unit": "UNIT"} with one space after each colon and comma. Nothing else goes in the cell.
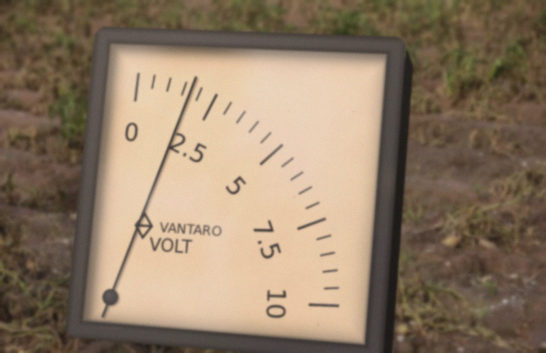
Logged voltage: {"value": 1.75, "unit": "V"}
